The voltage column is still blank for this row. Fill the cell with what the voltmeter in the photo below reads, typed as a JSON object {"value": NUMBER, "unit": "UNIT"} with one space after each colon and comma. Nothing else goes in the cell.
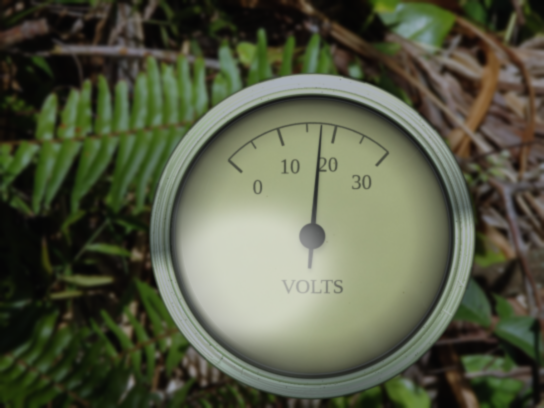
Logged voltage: {"value": 17.5, "unit": "V"}
